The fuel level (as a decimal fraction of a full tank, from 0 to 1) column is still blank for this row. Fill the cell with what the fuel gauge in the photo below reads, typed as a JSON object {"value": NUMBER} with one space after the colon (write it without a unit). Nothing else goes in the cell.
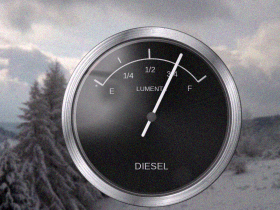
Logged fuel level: {"value": 0.75}
